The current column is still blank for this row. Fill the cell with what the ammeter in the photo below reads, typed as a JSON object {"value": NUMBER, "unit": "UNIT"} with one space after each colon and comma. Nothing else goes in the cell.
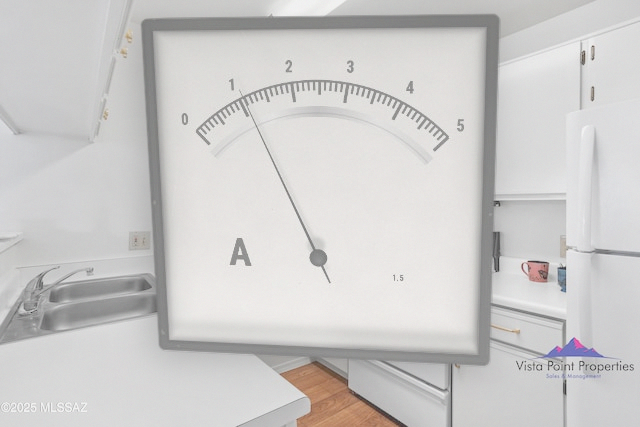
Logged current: {"value": 1.1, "unit": "A"}
